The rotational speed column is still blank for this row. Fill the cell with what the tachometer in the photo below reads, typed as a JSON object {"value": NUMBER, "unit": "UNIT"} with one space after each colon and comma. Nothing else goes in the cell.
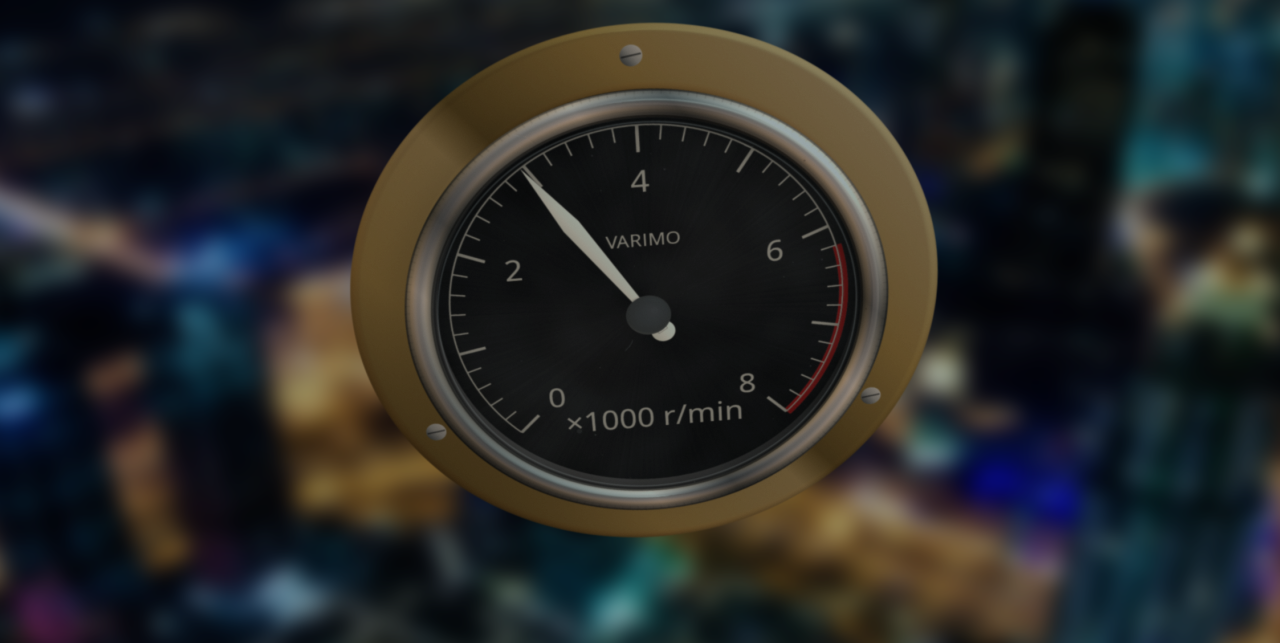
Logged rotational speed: {"value": 3000, "unit": "rpm"}
